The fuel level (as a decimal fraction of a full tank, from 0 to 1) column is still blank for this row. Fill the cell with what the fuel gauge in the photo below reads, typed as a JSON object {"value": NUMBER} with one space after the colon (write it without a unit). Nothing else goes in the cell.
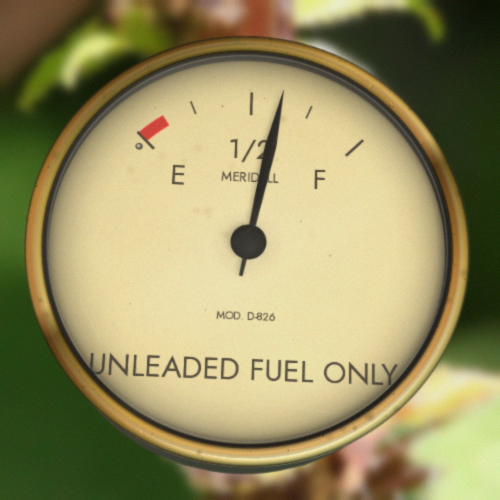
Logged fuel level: {"value": 0.625}
